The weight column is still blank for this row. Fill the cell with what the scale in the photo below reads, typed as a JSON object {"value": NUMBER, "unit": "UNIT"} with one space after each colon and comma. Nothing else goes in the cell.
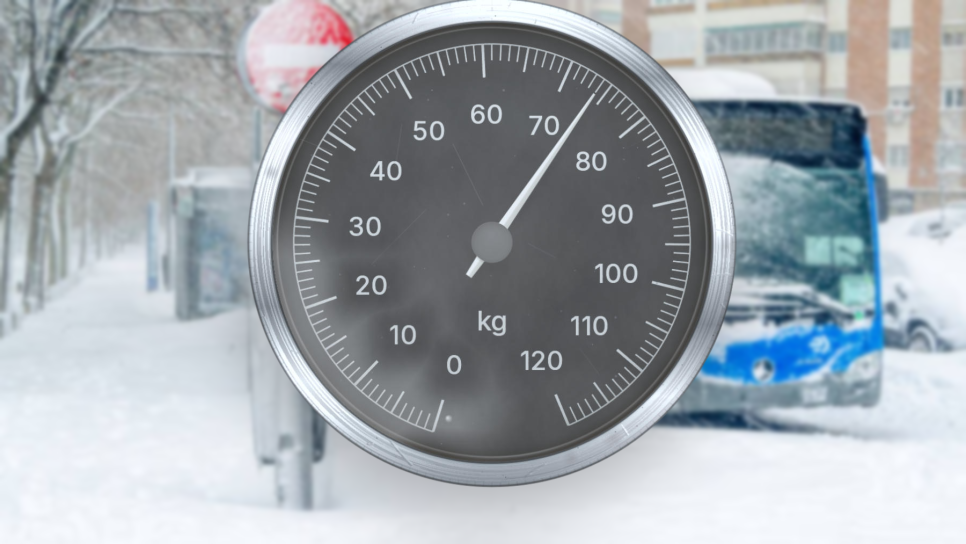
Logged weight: {"value": 74, "unit": "kg"}
